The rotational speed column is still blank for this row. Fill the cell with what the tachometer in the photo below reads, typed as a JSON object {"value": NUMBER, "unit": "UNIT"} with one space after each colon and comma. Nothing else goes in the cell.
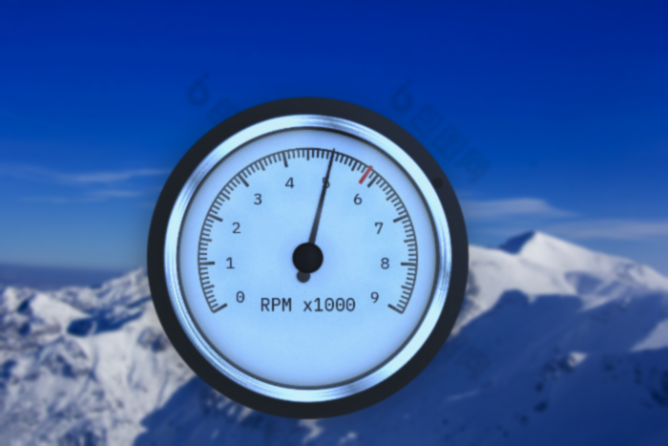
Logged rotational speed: {"value": 5000, "unit": "rpm"}
